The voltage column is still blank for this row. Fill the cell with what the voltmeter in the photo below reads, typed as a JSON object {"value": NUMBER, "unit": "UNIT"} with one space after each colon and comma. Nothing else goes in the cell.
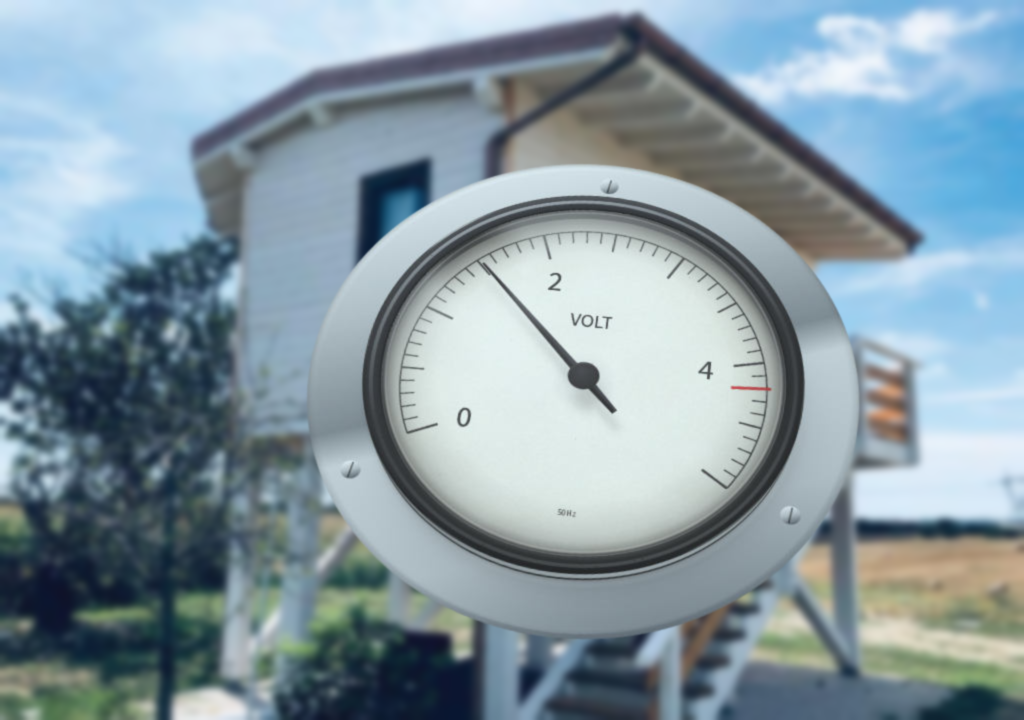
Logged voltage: {"value": 1.5, "unit": "V"}
